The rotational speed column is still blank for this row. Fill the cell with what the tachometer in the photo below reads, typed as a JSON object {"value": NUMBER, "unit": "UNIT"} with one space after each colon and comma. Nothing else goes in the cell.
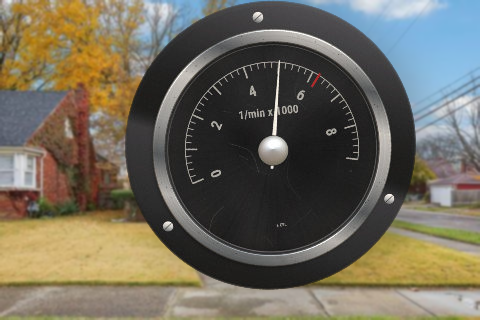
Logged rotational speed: {"value": 5000, "unit": "rpm"}
